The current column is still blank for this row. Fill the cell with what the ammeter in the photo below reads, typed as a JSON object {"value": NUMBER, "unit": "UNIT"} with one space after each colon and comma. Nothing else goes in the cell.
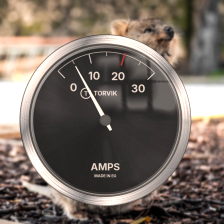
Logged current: {"value": 5, "unit": "A"}
